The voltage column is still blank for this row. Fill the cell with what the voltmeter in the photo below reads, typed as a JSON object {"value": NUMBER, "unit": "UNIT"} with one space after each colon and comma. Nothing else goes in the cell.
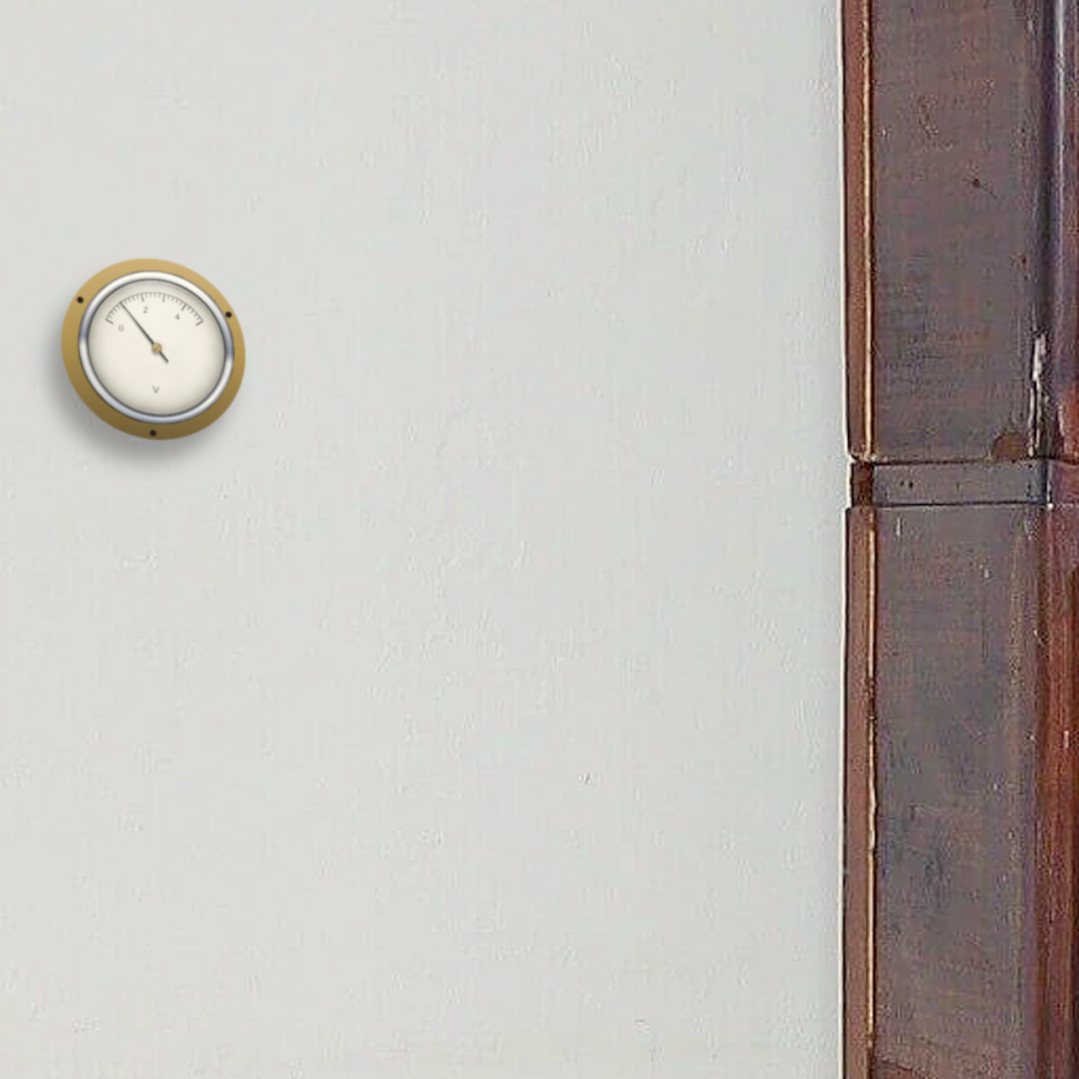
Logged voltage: {"value": 1, "unit": "V"}
